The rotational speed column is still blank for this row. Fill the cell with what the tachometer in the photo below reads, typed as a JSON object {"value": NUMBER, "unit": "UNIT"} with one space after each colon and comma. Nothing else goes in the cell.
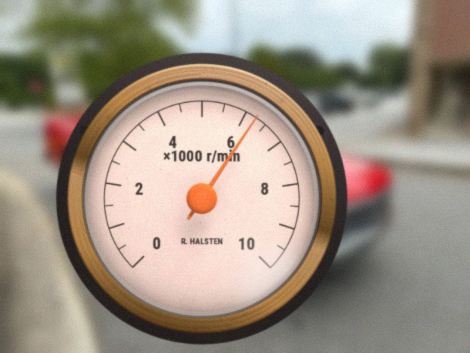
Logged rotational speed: {"value": 6250, "unit": "rpm"}
